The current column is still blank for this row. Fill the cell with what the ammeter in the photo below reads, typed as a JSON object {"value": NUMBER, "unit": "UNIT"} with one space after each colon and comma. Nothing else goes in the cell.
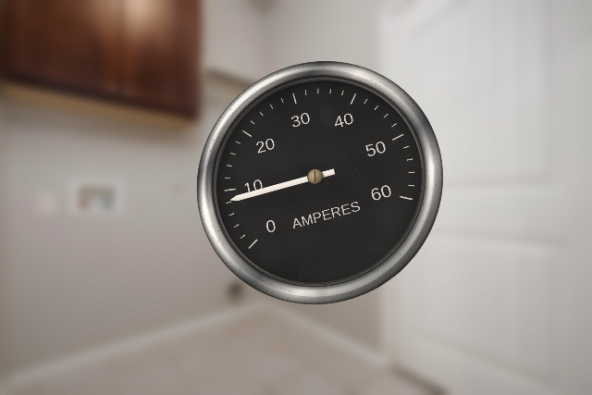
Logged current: {"value": 8, "unit": "A"}
